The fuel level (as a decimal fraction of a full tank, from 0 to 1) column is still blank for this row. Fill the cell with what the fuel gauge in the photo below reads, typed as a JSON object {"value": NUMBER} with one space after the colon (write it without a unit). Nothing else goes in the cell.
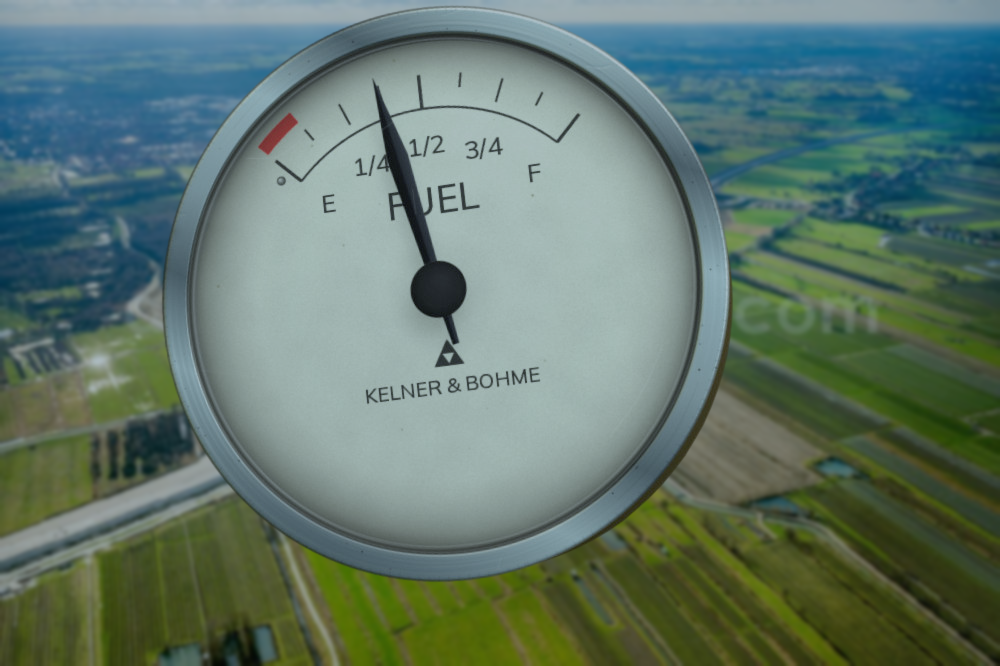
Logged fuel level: {"value": 0.375}
